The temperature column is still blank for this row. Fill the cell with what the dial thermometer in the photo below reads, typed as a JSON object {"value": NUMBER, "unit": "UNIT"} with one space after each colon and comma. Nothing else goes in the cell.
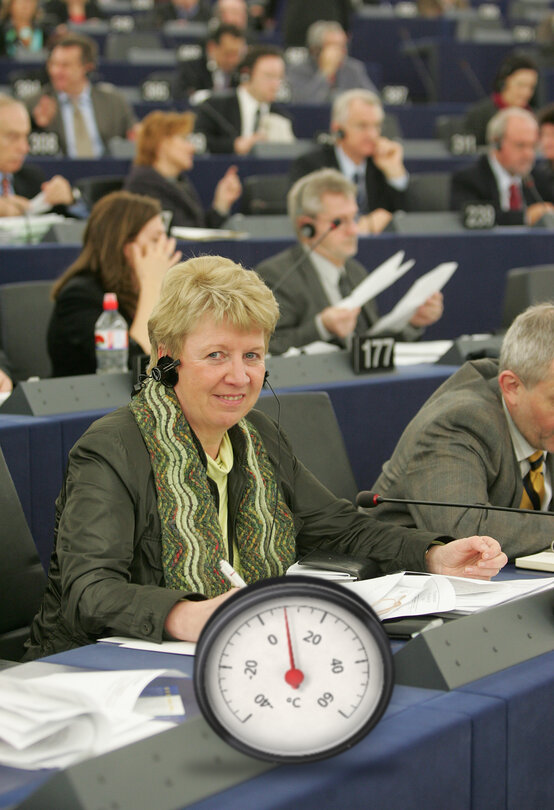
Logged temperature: {"value": 8, "unit": "°C"}
